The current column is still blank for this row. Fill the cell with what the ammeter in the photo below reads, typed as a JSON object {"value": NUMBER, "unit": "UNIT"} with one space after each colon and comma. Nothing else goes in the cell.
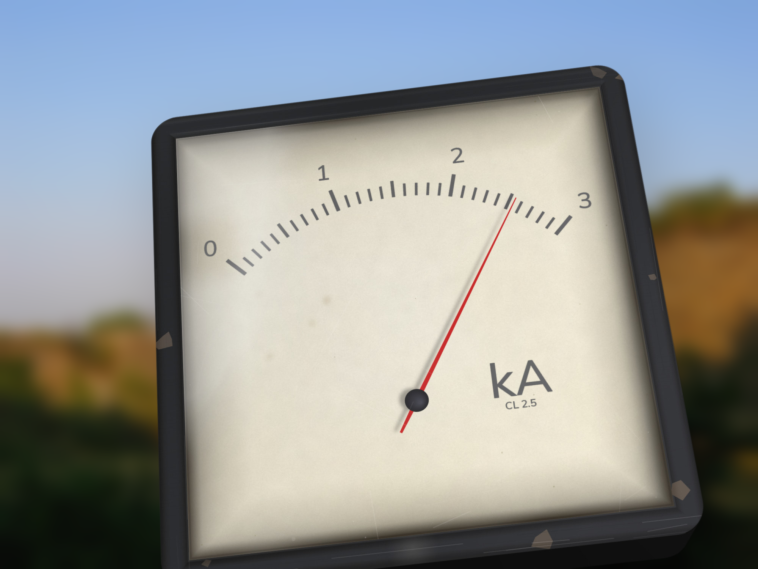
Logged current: {"value": 2.55, "unit": "kA"}
